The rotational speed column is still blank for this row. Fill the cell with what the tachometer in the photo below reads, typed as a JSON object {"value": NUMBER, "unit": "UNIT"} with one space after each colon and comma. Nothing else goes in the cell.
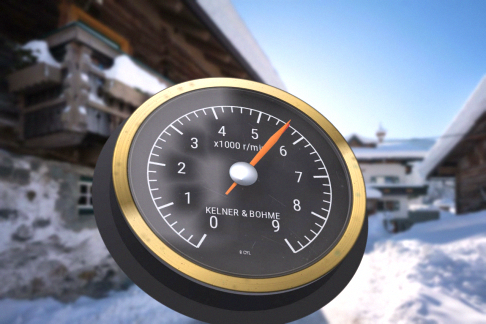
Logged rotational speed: {"value": 5600, "unit": "rpm"}
